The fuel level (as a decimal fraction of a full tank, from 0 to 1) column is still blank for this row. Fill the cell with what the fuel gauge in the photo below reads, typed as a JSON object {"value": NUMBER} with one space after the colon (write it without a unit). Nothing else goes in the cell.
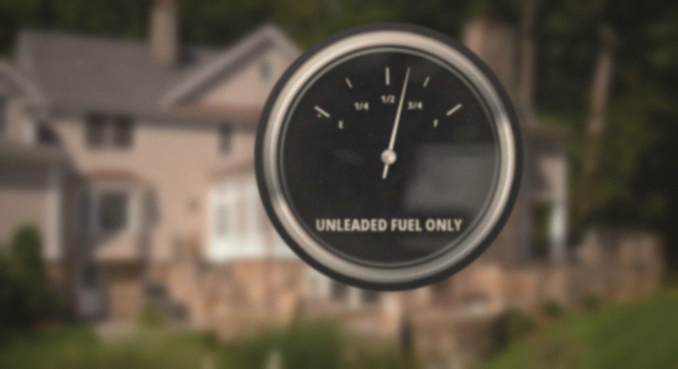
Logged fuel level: {"value": 0.625}
